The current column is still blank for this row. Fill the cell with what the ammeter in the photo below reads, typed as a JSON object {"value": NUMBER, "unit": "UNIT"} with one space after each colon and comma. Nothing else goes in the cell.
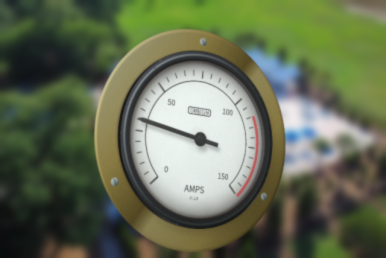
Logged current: {"value": 30, "unit": "A"}
